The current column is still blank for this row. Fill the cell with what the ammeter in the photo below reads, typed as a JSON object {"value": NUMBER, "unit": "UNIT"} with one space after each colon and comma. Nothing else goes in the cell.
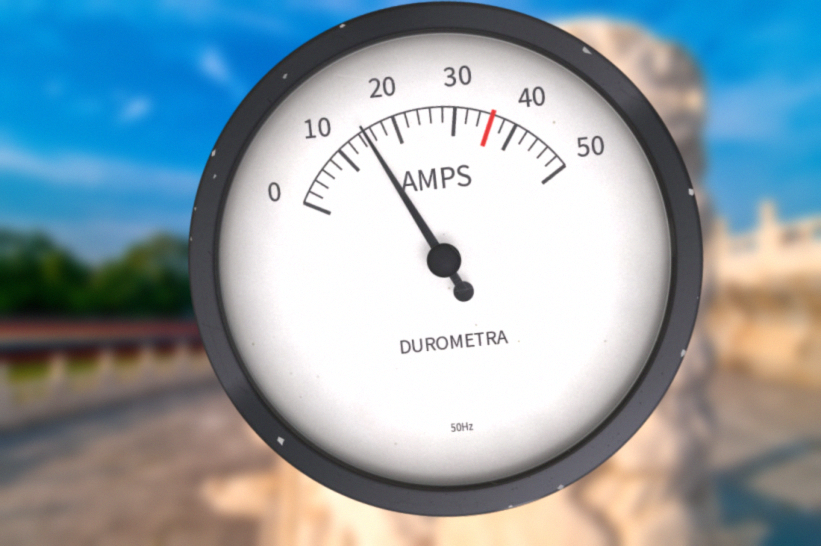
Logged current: {"value": 15, "unit": "A"}
